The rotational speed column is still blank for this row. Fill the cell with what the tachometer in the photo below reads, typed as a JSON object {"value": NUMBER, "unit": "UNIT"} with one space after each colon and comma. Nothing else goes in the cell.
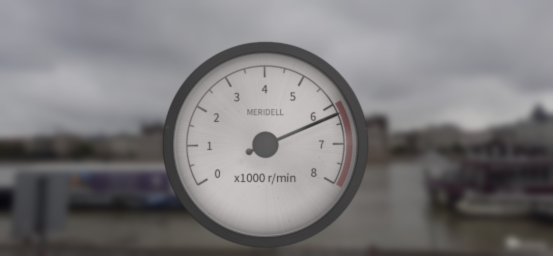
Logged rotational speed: {"value": 6250, "unit": "rpm"}
